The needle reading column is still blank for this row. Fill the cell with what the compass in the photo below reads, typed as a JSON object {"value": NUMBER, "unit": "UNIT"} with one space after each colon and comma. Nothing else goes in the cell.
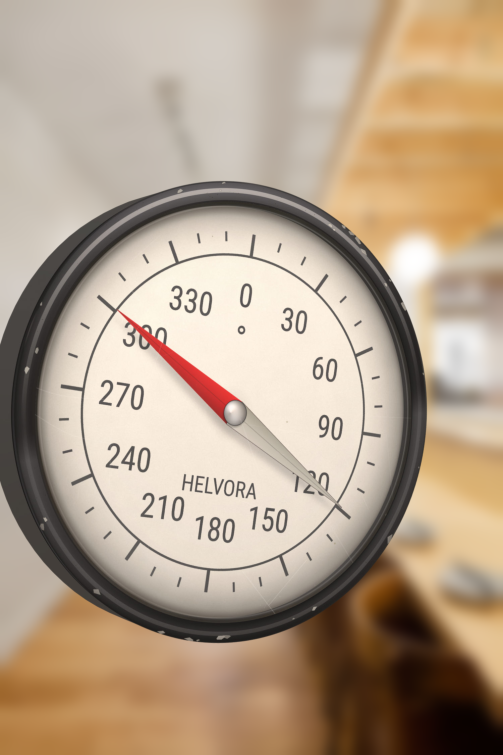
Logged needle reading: {"value": 300, "unit": "°"}
